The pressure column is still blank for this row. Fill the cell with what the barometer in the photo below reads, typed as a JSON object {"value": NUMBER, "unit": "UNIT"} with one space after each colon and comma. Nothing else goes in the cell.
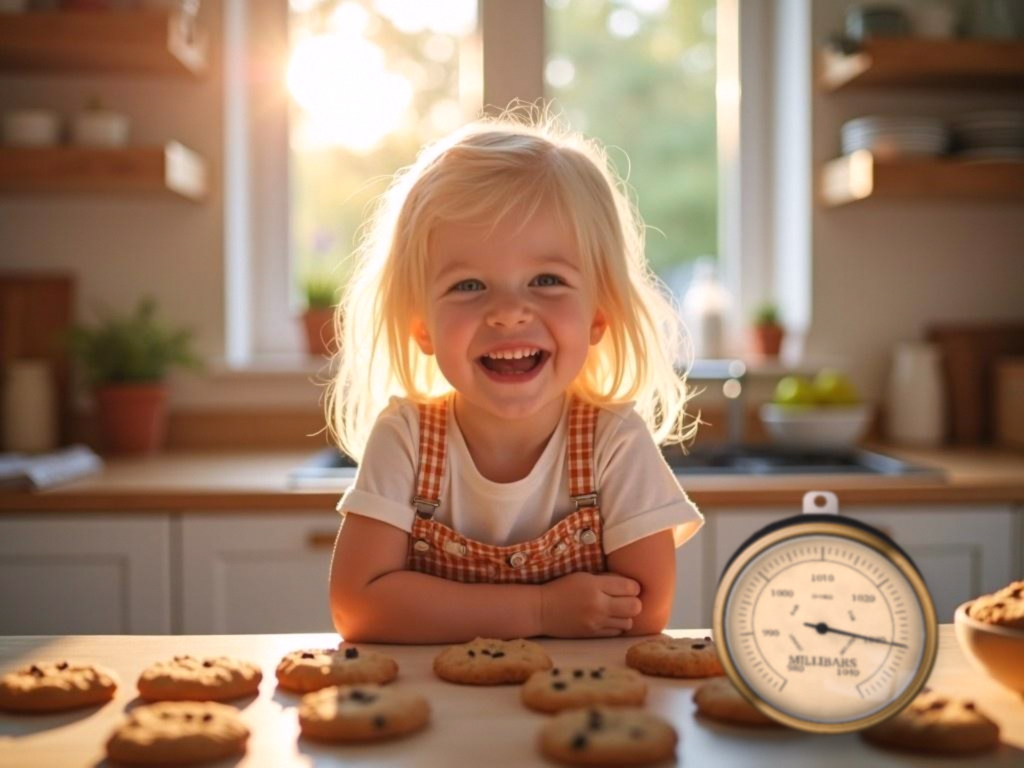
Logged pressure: {"value": 1030, "unit": "mbar"}
